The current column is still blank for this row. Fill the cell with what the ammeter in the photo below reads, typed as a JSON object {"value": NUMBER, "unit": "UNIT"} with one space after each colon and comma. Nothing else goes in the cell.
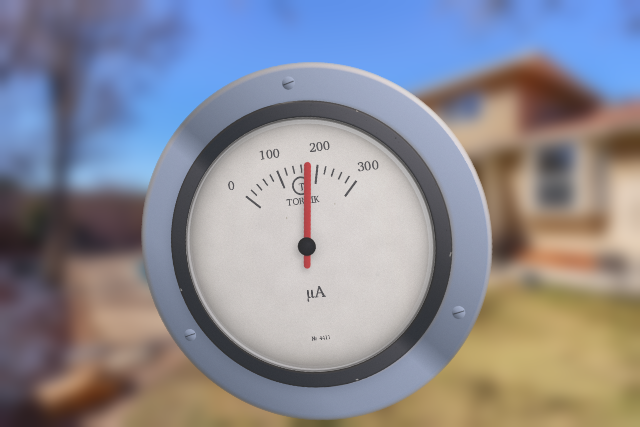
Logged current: {"value": 180, "unit": "µA"}
